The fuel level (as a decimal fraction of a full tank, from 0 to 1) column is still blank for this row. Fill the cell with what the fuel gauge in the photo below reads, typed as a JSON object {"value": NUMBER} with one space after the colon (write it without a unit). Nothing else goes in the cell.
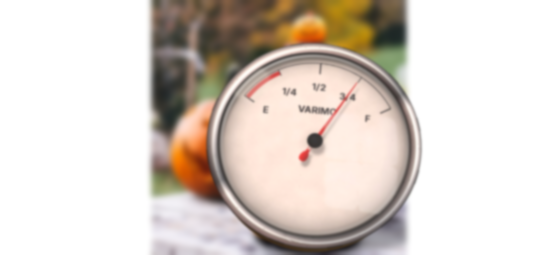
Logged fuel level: {"value": 0.75}
